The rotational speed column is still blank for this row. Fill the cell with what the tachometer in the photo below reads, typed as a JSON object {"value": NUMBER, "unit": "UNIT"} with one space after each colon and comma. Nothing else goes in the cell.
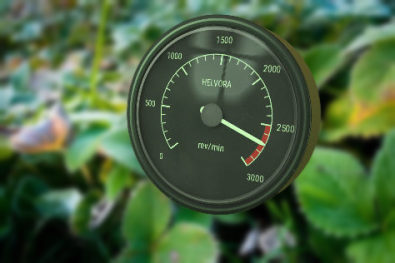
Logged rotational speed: {"value": 2700, "unit": "rpm"}
